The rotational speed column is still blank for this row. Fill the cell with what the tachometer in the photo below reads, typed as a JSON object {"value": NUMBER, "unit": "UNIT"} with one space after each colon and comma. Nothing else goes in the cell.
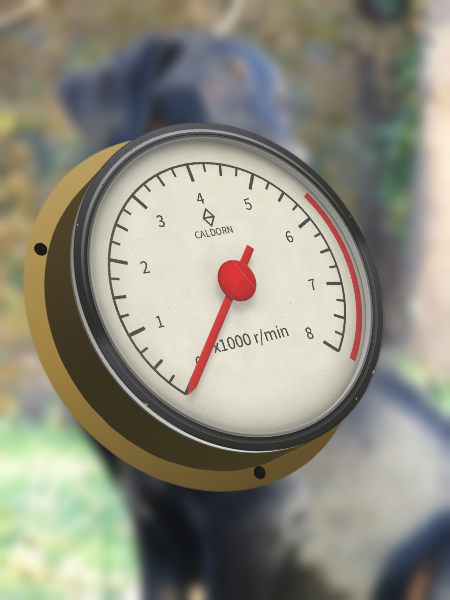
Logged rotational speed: {"value": 0, "unit": "rpm"}
